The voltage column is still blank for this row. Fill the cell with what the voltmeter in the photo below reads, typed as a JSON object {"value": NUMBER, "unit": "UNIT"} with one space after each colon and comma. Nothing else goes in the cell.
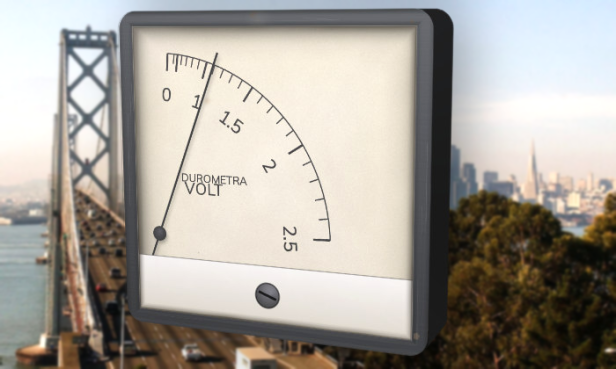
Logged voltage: {"value": 1.1, "unit": "V"}
